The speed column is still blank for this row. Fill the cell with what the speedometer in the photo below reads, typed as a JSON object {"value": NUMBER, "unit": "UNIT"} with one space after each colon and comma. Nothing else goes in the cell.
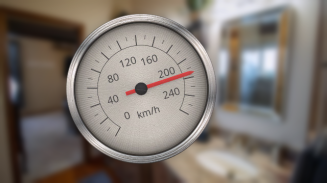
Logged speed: {"value": 215, "unit": "km/h"}
